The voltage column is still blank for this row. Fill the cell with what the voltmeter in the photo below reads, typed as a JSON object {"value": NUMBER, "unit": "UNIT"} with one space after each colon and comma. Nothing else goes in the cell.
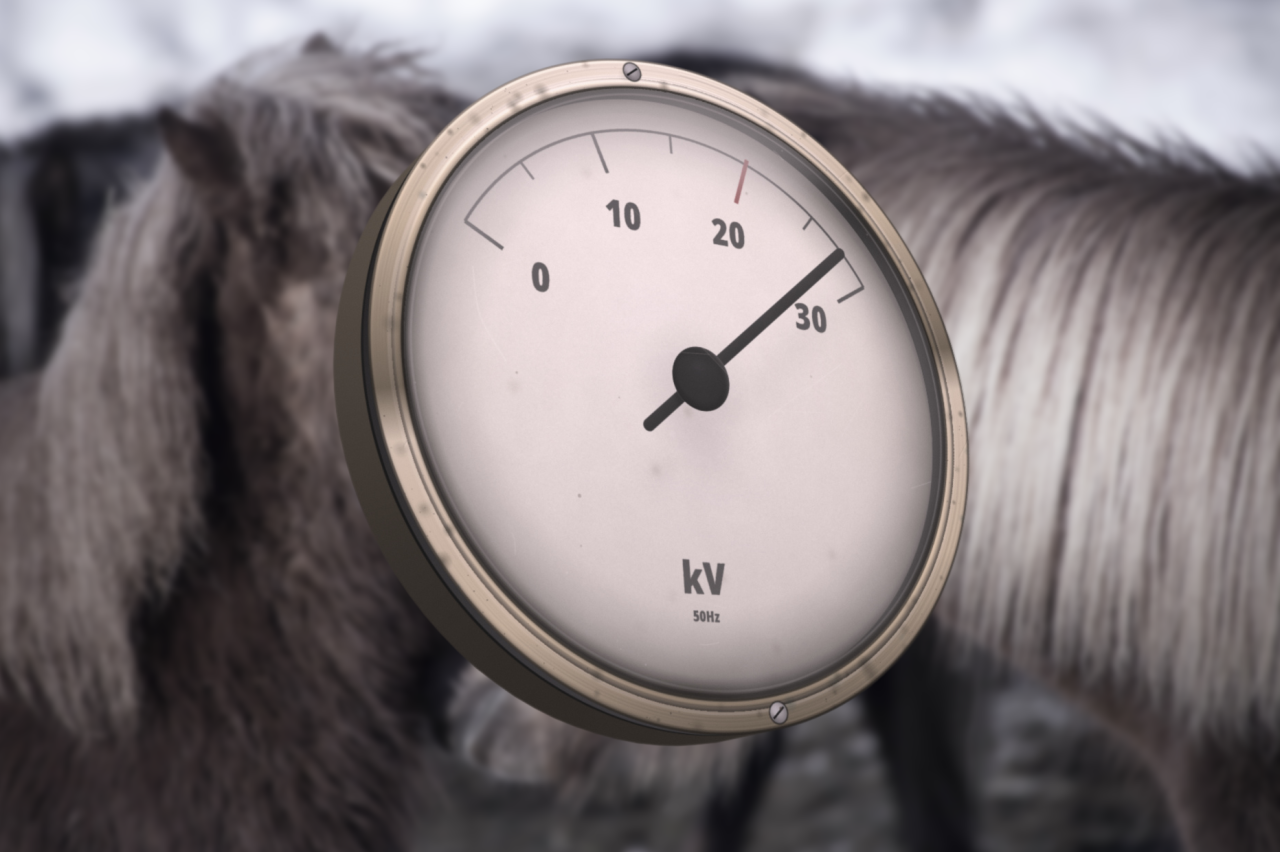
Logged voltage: {"value": 27.5, "unit": "kV"}
